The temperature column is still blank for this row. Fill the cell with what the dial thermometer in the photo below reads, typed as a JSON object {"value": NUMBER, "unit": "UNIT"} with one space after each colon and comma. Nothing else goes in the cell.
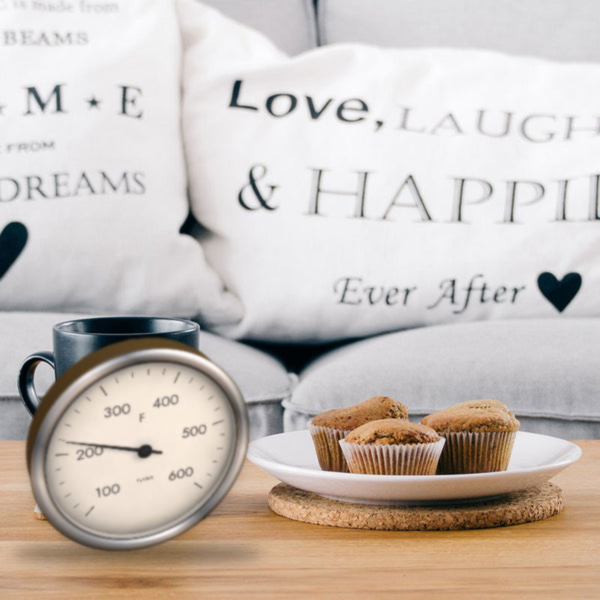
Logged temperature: {"value": 220, "unit": "°F"}
